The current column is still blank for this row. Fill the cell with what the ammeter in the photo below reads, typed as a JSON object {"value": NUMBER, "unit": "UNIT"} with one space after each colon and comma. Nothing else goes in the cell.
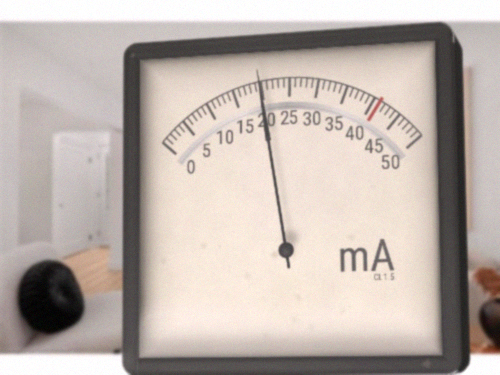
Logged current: {"value": 20, "unit": "mA"}
